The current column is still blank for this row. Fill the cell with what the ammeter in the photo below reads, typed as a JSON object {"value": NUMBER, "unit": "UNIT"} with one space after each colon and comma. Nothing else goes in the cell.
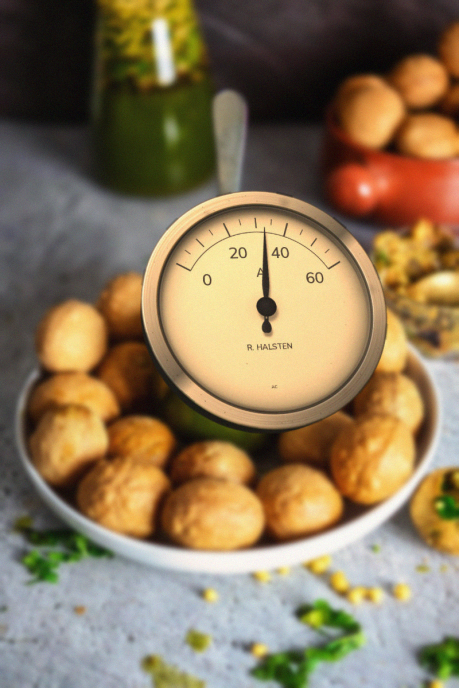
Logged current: {"value": 32.5, "unit": "A"}
